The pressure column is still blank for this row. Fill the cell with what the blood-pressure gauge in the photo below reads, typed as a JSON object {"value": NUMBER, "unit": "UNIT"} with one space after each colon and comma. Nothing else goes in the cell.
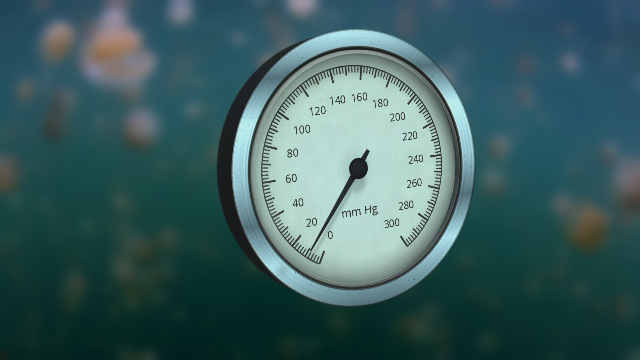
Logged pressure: {"value": 10, "unit": "mmHg"}
